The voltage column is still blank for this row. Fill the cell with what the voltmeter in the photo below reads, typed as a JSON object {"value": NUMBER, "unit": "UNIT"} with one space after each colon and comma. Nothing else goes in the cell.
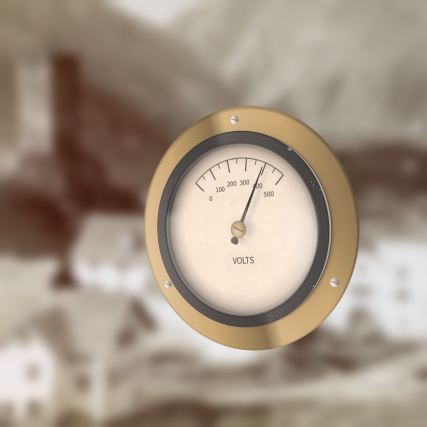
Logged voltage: {"value": 400, "unit": "V"}
